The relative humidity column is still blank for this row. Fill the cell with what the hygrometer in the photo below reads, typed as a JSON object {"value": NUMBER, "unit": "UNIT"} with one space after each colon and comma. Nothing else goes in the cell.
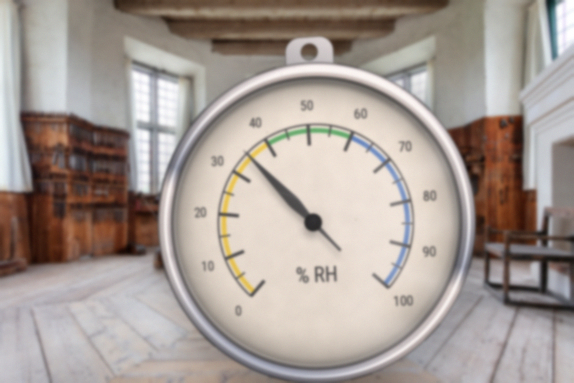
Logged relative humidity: {"value": 35, "unit": "%"}
